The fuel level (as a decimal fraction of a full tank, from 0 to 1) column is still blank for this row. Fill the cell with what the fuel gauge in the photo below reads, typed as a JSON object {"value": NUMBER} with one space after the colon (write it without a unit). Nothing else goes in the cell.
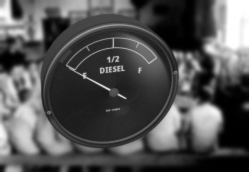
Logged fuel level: {"value": 0}
